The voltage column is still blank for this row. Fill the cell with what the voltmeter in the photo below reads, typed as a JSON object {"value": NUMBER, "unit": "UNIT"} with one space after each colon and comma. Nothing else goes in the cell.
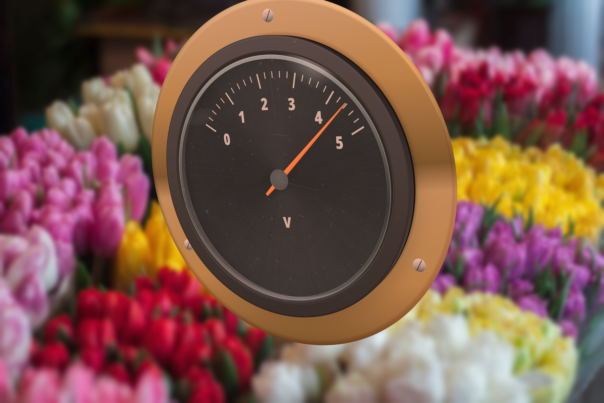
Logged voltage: {"value": 4.4, "unit": "V"}
